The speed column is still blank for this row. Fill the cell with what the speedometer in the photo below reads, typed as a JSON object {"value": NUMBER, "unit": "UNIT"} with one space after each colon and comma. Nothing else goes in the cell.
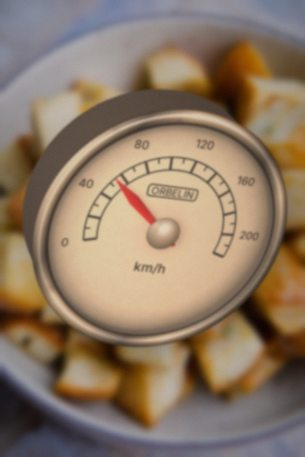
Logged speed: {"value": 55, "unit": "km/h"}
